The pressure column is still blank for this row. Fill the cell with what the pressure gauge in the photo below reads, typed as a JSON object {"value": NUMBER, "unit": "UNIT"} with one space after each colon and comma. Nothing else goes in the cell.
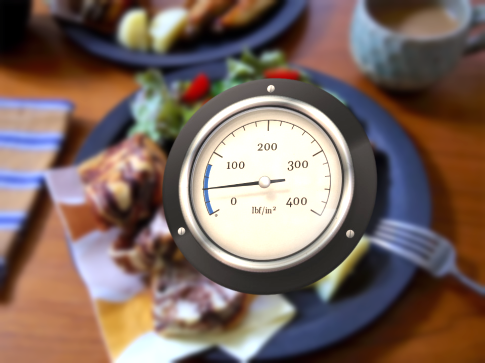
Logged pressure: {"value": 40, "unit": "psi"}
